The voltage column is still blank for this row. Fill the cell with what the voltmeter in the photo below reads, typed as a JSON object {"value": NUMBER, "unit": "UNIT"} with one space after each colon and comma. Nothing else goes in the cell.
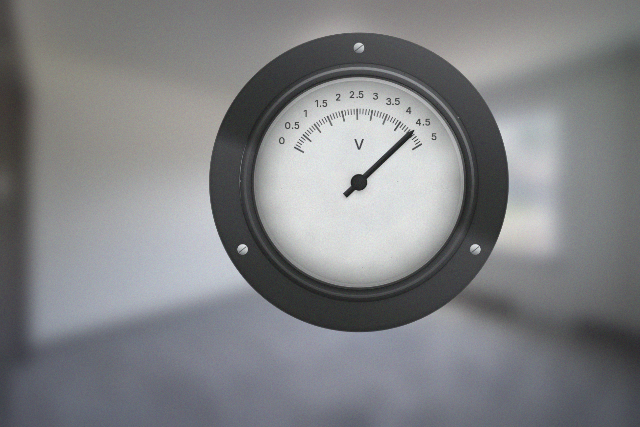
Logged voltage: {"value": 4.5, "unit": "V"}
